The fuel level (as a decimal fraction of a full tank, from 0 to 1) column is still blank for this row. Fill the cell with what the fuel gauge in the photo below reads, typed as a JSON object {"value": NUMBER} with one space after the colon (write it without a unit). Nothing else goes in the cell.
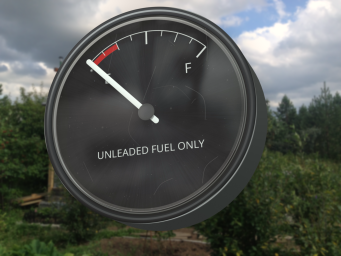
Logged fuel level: {"value": 0}
